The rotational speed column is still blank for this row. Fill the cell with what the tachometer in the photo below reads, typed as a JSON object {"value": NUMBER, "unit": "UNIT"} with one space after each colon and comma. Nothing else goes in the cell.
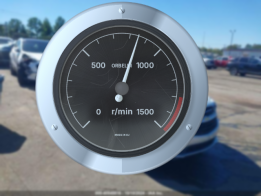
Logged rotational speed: {"value": 850, "unit": "rpm"}
